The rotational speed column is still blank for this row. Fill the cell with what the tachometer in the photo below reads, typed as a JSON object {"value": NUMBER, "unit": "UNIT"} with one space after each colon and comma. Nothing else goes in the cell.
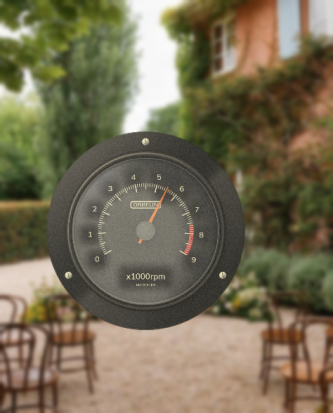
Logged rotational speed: {"value": 5500, "unit": "rpm"}
